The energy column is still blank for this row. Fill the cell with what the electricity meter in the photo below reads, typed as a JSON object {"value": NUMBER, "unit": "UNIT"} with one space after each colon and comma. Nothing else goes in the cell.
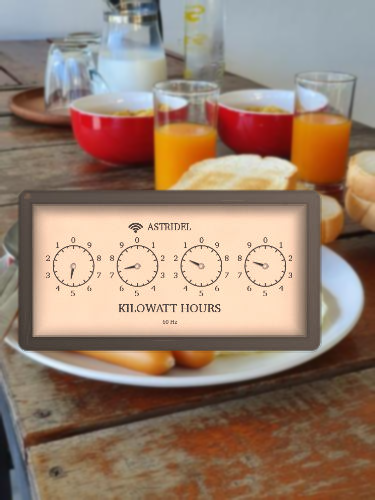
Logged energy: {"value": 4718, "unit": "kWh"}
